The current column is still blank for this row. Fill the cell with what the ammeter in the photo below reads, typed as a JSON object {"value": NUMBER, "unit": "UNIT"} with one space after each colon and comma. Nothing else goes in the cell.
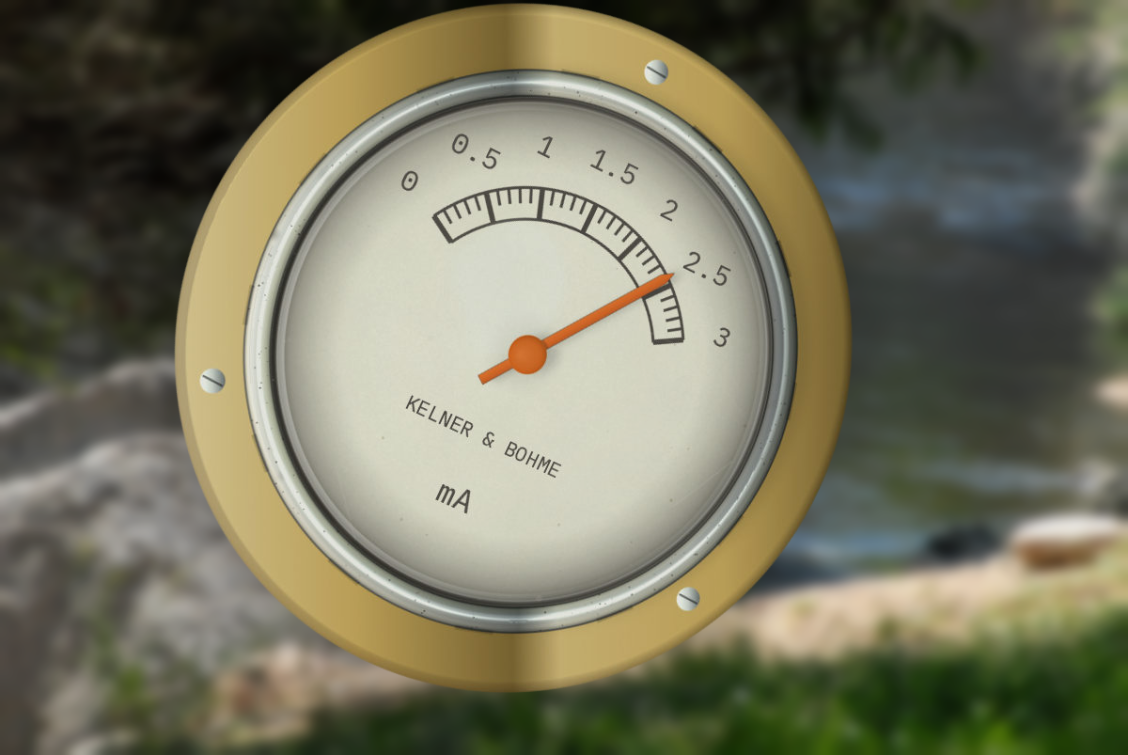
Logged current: {"value": 2.4, "unit": "mA"}
